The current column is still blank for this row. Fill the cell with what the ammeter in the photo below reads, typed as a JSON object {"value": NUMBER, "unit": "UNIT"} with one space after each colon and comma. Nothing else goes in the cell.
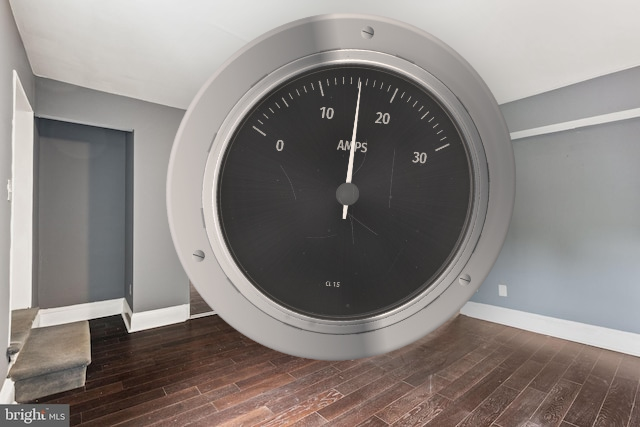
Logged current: {"value": 15, "unit": "A"}
